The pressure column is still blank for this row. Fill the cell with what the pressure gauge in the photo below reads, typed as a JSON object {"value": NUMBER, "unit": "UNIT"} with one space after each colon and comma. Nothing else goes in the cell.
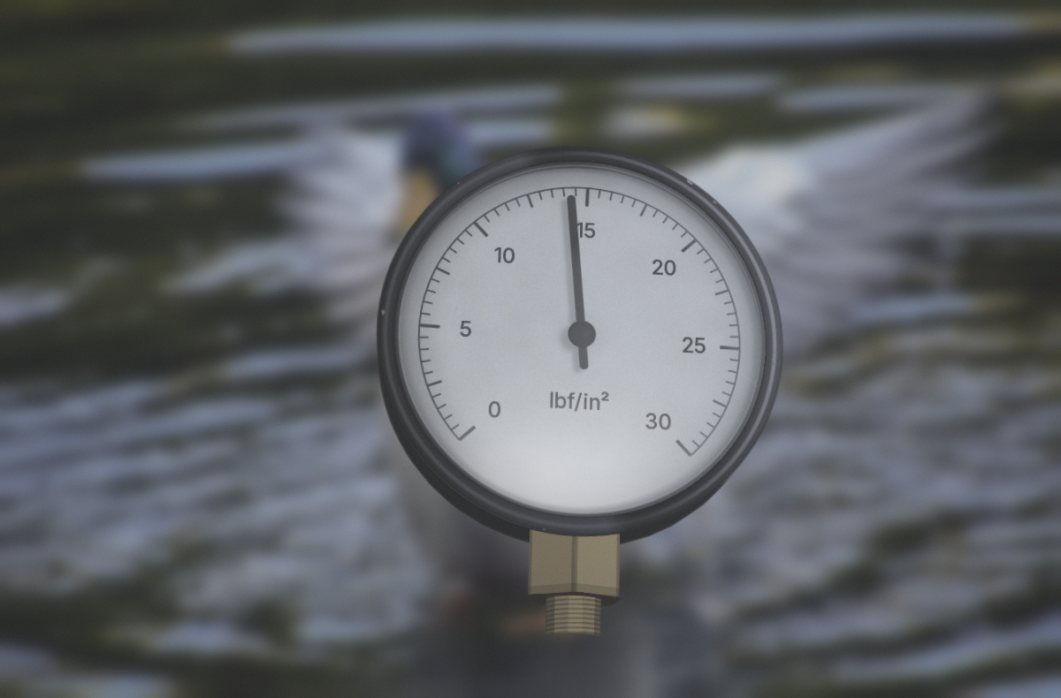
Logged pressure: {"value": 14.25, "unit": "psi"}
